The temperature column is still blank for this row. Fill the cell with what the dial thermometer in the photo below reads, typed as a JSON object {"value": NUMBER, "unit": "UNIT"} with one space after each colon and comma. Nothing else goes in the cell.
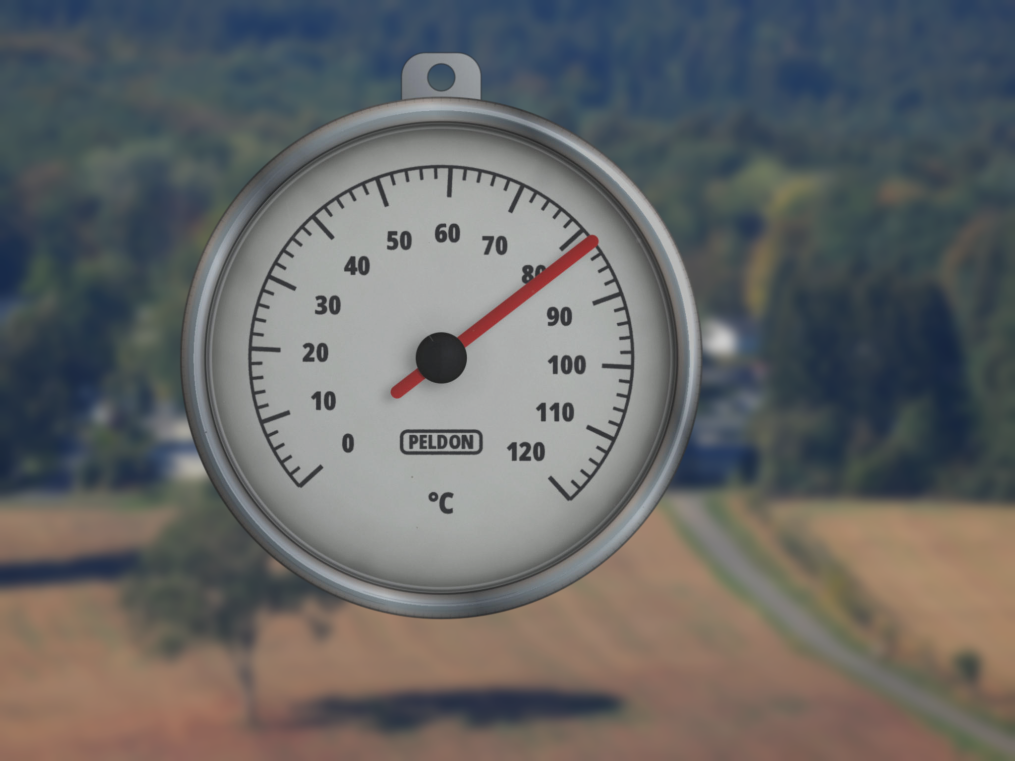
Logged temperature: {"value": 82, "unit": "°C"}
